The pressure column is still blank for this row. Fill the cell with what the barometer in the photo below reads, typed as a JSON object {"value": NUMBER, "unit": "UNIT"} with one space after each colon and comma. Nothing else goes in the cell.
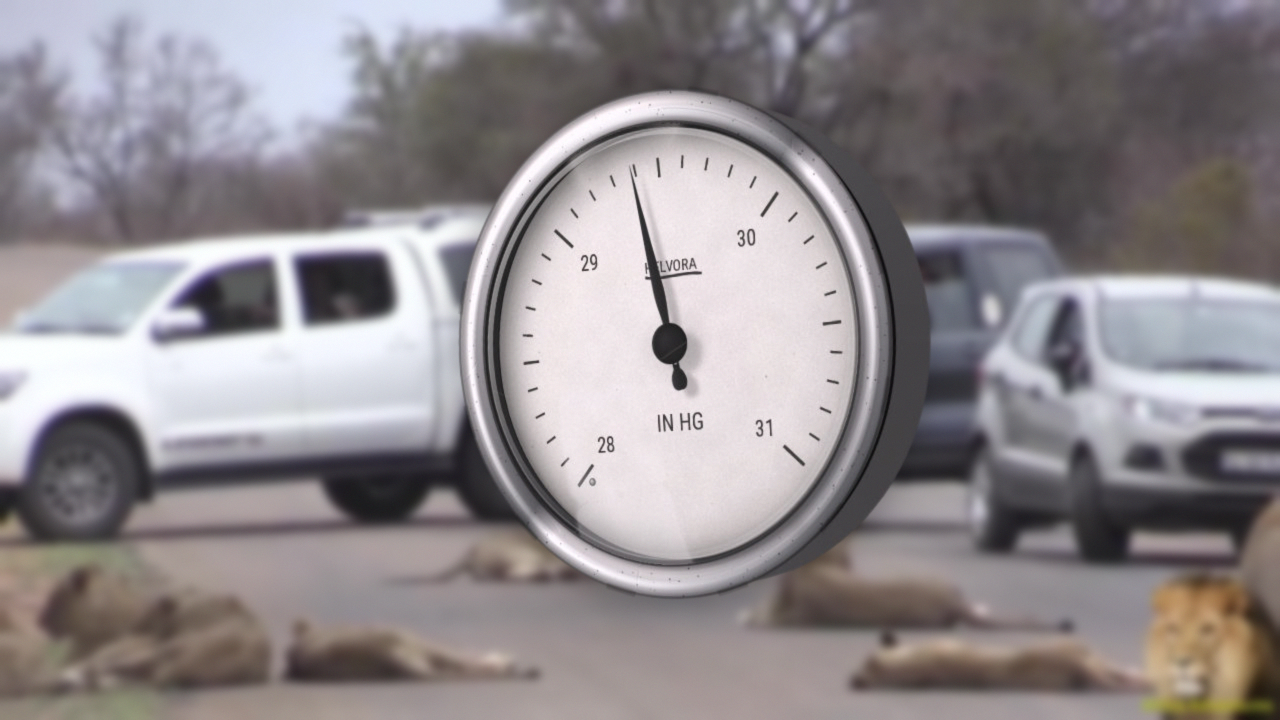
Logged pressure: {"value": 29.4, "unit": "inHg"}
